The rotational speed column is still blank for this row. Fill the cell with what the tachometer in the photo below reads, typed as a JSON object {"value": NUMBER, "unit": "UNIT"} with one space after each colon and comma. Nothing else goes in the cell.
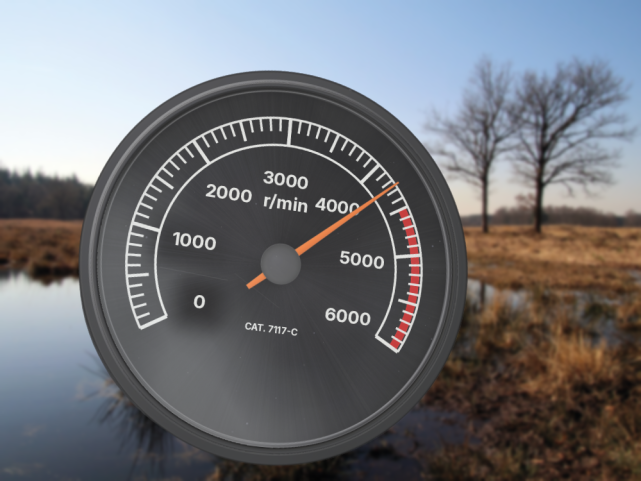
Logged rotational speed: {"value": 4250, "unit": "rpm"}
